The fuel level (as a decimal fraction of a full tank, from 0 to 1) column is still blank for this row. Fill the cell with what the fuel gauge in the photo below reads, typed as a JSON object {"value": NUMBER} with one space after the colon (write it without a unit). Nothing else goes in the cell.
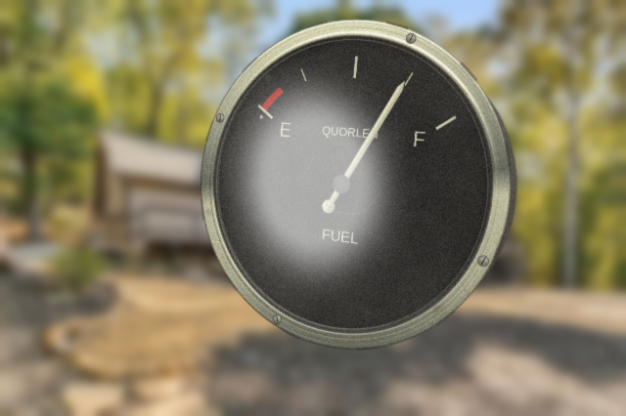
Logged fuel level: {"value": 0.75}
